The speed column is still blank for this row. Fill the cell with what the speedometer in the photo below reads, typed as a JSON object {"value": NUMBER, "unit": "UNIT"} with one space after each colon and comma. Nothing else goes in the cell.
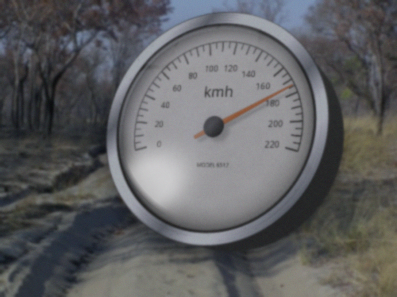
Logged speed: {"value": 175, "unit": "km/h"}
